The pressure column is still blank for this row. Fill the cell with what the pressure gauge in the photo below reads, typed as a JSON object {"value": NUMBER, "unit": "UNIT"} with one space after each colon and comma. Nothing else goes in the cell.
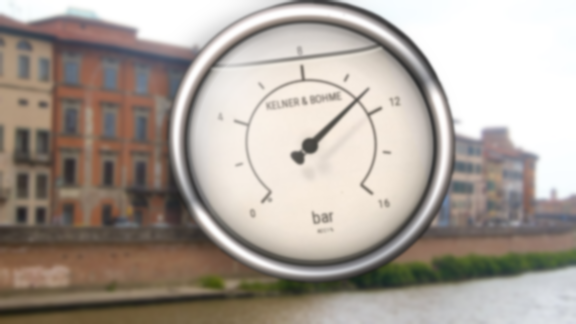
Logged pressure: {"value": 11, "unit": "bar"}
